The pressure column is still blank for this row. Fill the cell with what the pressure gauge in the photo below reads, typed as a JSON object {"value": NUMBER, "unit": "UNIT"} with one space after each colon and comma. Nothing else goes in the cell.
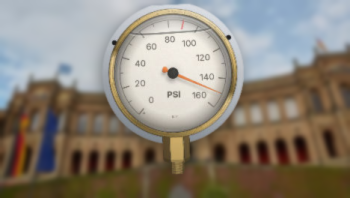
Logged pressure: {"value": 150, "unit": "psi"}
